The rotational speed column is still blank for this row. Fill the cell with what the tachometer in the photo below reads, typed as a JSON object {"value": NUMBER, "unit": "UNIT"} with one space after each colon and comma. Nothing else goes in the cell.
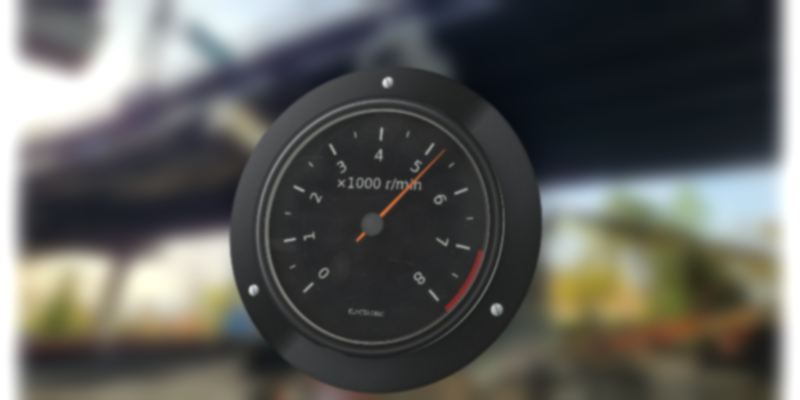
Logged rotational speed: {"value": 5250, "unit": "rpm"}
